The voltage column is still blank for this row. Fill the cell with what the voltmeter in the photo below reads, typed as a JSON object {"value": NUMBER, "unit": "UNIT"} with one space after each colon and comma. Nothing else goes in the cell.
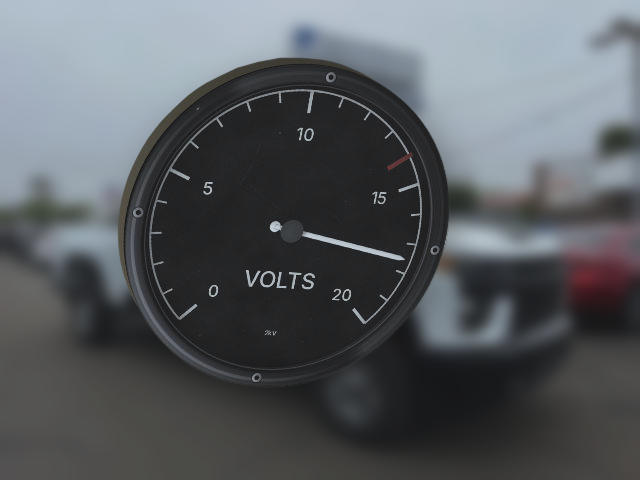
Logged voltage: {"value": 17.5, "unit": "V"}
